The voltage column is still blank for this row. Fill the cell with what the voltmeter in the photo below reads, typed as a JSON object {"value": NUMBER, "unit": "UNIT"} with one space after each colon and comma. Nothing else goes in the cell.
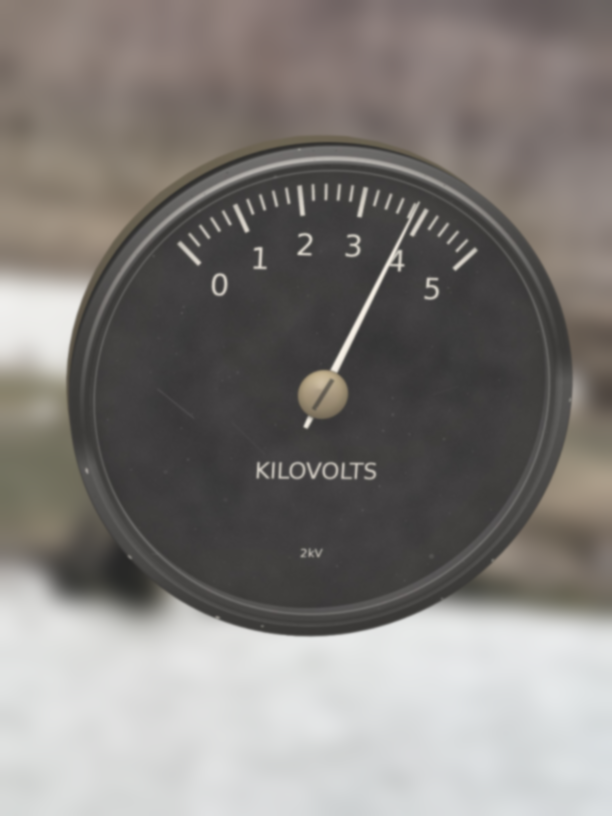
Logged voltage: {"value": 3.8, "unit": "kV"}
